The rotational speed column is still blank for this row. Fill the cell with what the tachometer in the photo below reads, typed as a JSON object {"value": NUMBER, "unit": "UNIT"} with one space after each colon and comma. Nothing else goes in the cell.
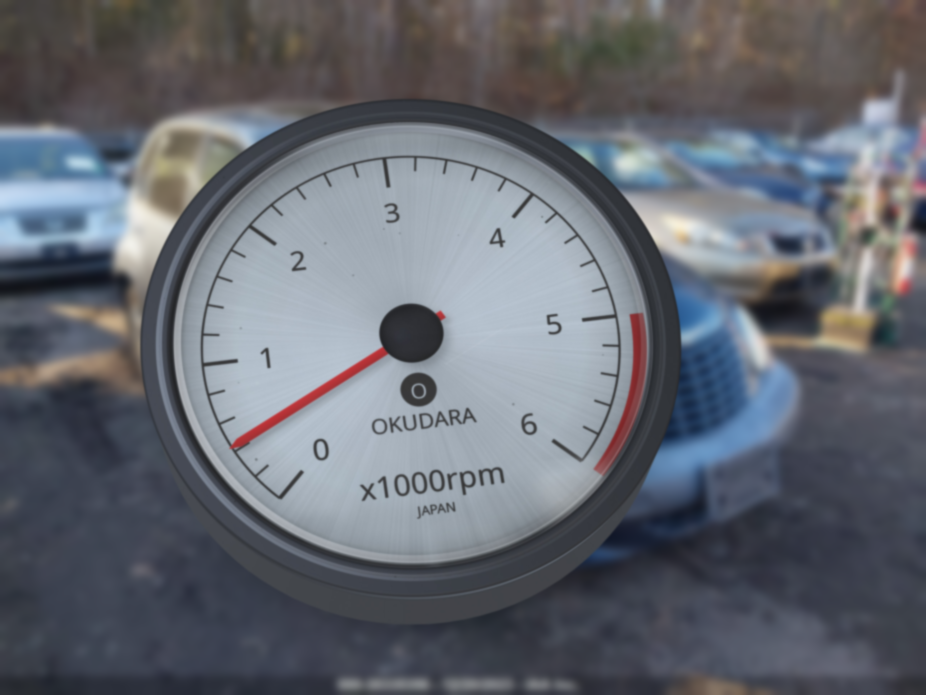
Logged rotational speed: {"value": 400, "unit": "rpm"}
